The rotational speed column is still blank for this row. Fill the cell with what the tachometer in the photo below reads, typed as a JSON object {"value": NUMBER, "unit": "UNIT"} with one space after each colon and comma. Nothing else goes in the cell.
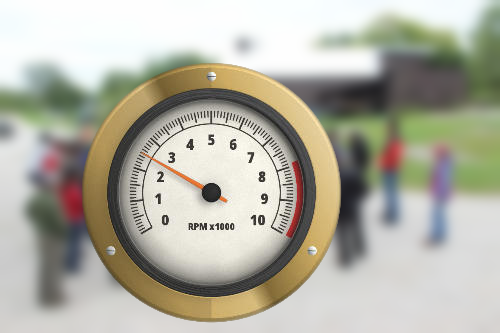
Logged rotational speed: {"value": 2500, "unit": "rpm"}
